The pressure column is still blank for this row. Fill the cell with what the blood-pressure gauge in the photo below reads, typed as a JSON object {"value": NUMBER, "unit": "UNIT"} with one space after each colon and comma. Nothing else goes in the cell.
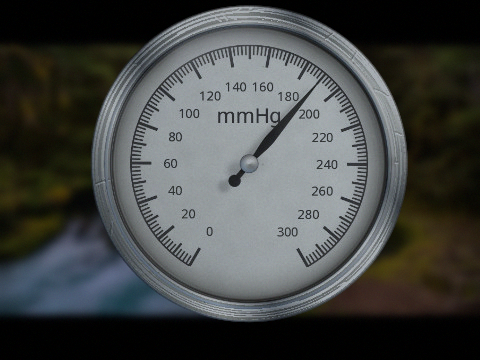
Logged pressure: {"value": 190, "unit": "mmHg"}
